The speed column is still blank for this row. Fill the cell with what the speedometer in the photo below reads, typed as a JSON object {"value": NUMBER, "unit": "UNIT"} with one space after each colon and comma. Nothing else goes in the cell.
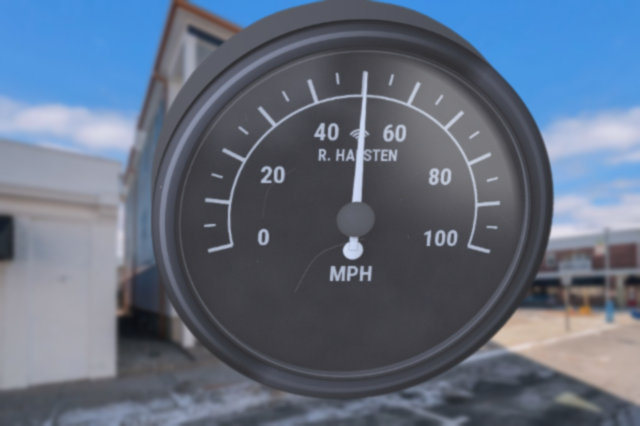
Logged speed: {"value": 50, "unit": "mph"}
